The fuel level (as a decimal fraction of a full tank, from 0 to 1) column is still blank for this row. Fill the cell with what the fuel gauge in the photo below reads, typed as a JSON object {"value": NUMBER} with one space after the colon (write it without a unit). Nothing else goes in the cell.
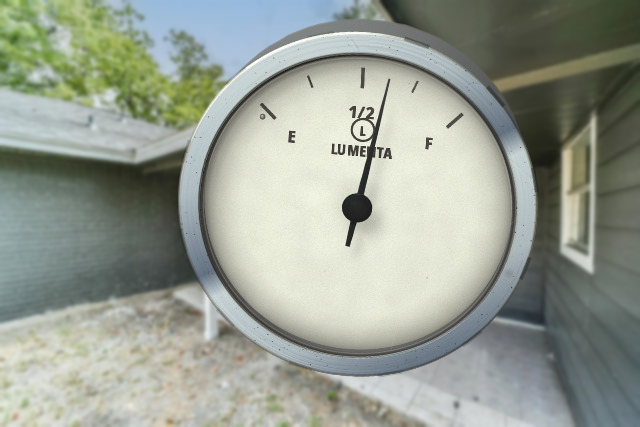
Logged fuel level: {"value": 0.625}
